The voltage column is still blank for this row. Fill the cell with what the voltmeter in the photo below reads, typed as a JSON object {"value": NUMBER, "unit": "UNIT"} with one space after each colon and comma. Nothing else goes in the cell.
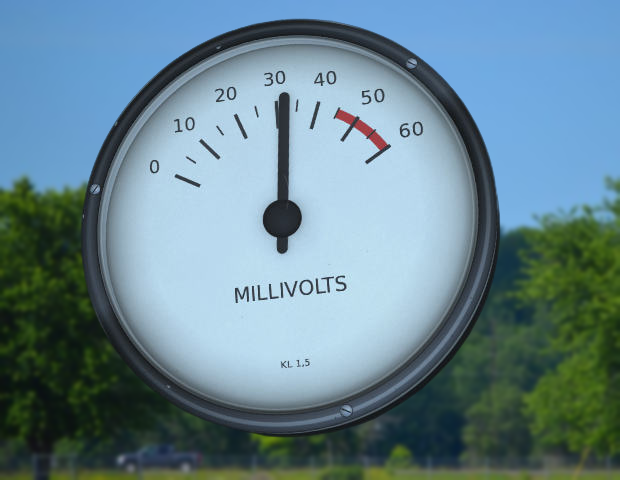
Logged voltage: {"value": 32.5, "unit": "mV"}
